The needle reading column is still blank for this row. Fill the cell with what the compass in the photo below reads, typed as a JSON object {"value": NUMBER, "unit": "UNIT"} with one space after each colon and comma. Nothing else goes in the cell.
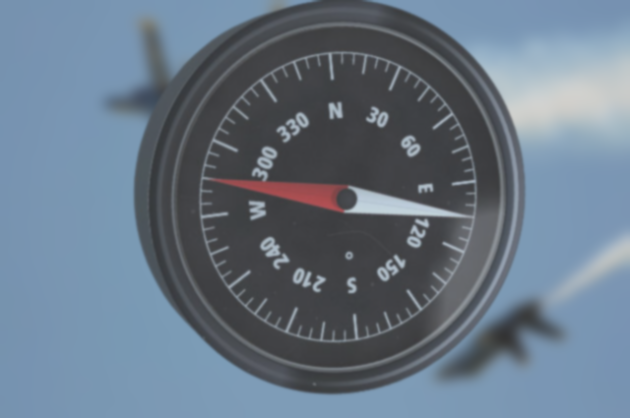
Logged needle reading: {"value": 285, "unit": "°"}
